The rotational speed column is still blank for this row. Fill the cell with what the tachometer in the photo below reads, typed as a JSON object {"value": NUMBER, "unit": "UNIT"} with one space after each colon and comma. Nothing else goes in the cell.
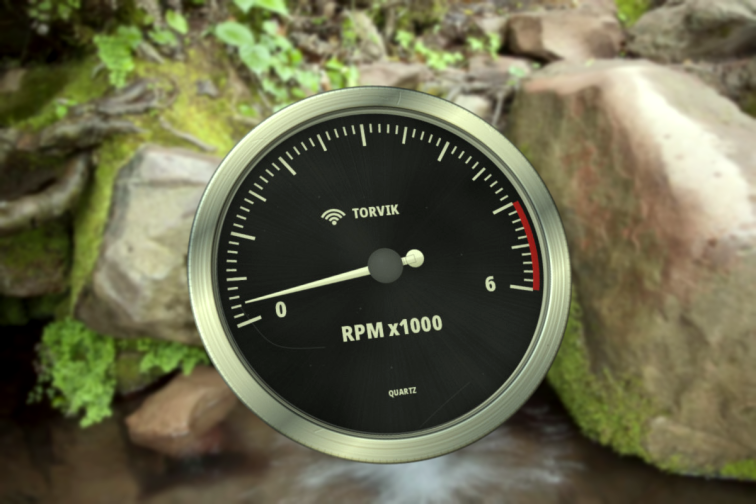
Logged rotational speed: {"value": 200, "unit": "rpm"}
